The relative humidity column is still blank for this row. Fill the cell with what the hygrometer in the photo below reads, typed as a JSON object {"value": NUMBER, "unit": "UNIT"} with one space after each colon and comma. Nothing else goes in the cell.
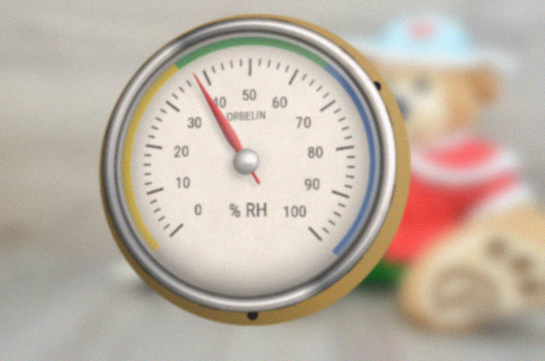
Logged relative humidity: {"value": 38, "unit": "%"}
